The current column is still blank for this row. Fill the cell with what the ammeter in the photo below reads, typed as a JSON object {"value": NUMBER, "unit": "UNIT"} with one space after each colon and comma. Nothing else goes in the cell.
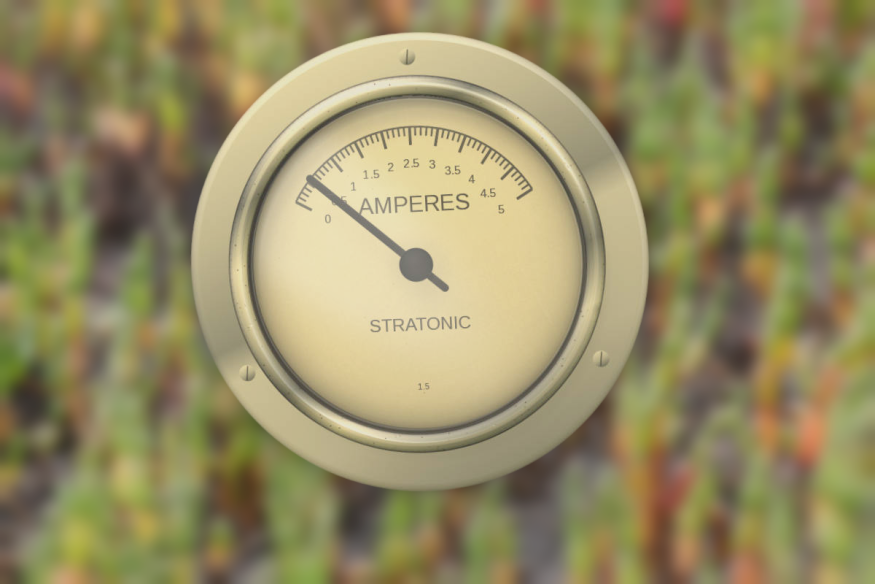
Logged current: {"value": 0.5, "unit": "A"}
